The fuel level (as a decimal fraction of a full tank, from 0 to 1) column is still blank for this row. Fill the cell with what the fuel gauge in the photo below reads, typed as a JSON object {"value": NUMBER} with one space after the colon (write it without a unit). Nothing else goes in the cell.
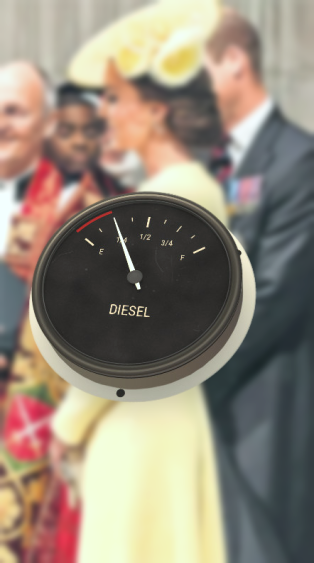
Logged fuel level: {"value": 0.25}
